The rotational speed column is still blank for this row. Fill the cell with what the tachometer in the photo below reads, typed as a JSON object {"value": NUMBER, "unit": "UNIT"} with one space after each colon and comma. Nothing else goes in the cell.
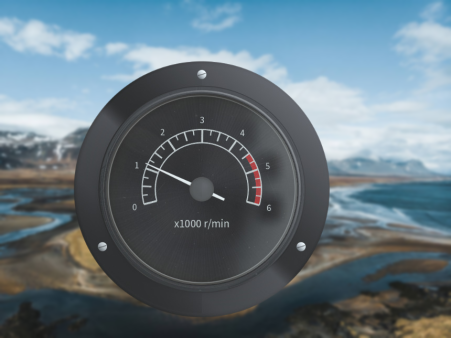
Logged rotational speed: {"value": 1125, "unit": "rpm"}
